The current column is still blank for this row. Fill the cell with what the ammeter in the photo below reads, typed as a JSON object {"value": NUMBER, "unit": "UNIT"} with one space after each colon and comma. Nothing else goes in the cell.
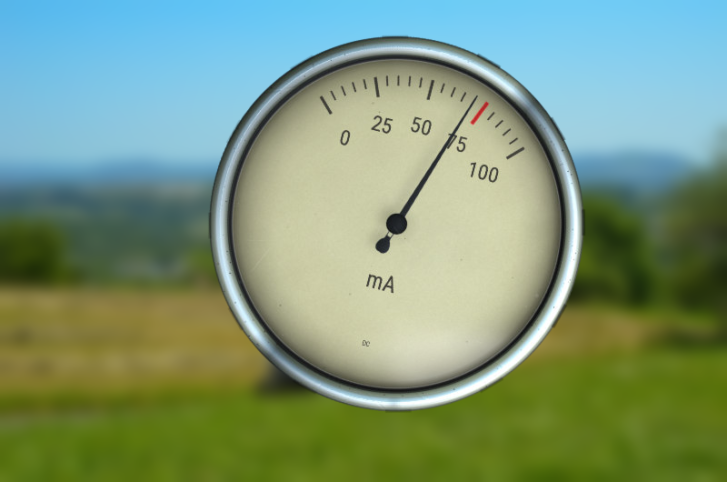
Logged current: {"value": 70, "unit": "mA"}
